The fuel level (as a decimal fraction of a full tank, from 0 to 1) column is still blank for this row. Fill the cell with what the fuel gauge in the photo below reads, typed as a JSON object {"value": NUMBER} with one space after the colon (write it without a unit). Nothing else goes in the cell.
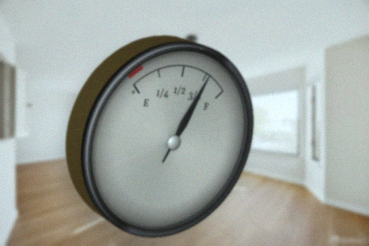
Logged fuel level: {"value": 0.75}
